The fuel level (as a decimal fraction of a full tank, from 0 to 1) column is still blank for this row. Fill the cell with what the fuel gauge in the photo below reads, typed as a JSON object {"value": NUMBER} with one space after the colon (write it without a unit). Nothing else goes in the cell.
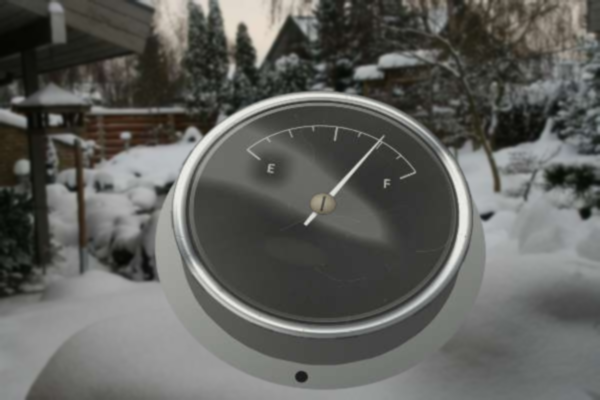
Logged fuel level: {"value": 0.75}
